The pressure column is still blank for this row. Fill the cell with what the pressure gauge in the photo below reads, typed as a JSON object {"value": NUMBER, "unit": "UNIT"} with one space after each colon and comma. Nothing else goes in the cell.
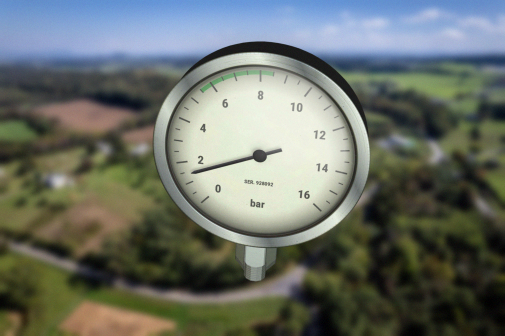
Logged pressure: {"value": 1.5, "unit": "bar"}
